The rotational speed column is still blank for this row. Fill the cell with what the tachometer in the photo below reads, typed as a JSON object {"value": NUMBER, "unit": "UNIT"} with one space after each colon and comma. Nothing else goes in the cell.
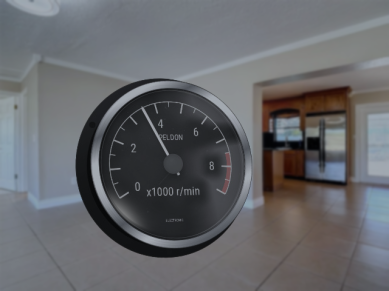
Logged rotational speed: {"value": 3500, "unit": "rpm"}
